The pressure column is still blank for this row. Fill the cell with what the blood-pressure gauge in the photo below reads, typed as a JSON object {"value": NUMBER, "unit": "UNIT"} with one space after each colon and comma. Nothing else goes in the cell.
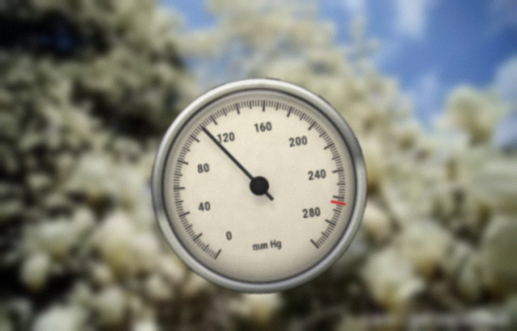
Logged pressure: {"value": 110, "unit": "mmHg"}
